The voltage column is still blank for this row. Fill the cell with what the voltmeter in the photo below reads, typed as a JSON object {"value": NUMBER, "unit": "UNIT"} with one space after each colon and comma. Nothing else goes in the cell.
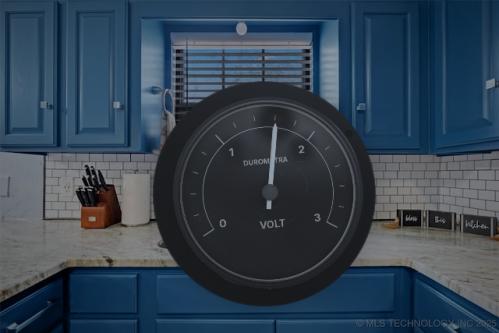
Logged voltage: {"value": 1.6, "unit": "V"}
